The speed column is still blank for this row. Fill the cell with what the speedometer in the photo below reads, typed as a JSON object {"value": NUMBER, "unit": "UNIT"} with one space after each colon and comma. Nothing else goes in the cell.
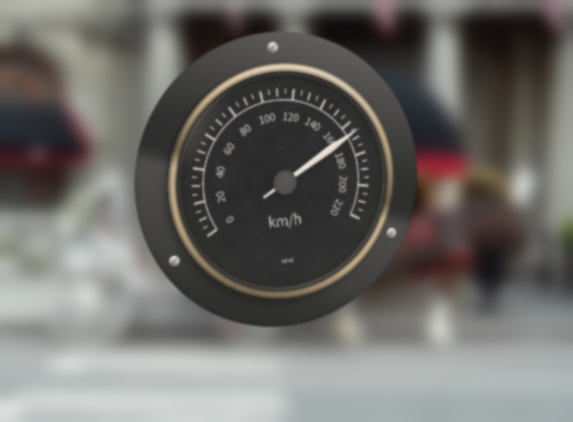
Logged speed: {"value": 165, "unit": "km/h"}
